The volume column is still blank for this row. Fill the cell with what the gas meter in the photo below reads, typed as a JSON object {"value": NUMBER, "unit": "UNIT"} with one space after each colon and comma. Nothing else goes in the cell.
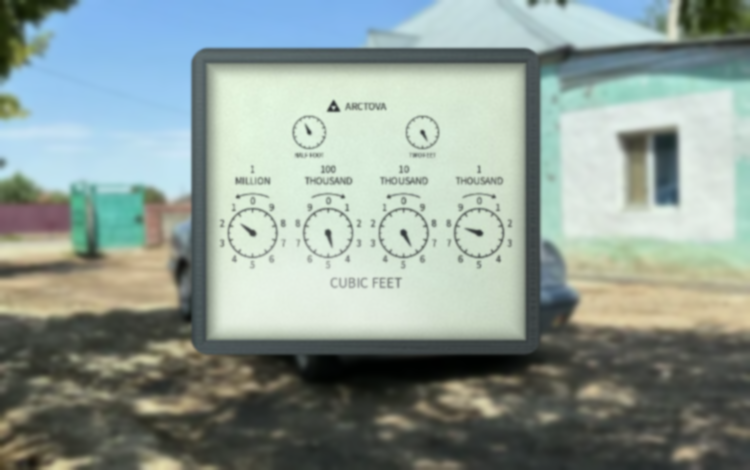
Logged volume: {"value": 145800, "unit": "ft³"}
